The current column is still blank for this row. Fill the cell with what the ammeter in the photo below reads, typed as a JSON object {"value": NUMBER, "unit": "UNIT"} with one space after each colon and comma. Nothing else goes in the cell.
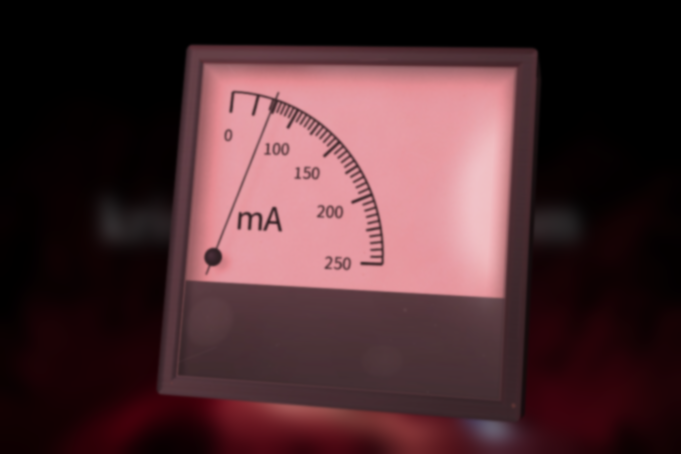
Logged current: {"value": 75, "unit": "mA"}
